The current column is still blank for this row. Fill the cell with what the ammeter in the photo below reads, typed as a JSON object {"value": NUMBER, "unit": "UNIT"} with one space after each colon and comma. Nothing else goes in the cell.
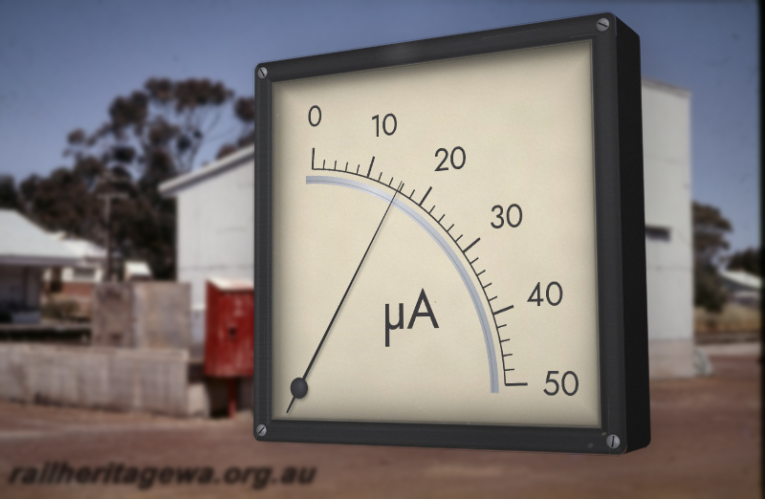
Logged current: {"value": 16, "unit": "µA"}
